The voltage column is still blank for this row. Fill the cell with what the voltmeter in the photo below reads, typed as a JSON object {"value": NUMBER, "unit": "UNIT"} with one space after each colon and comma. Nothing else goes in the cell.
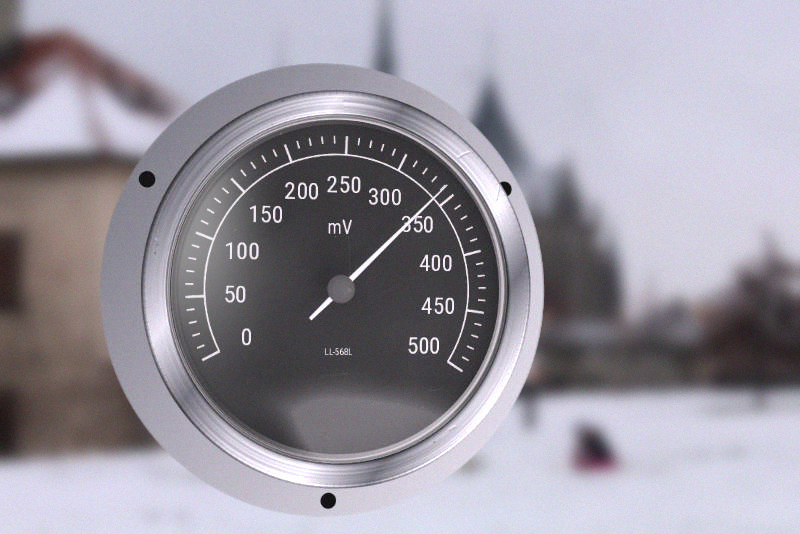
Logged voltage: {"value": 340, "unit": "mV"}
